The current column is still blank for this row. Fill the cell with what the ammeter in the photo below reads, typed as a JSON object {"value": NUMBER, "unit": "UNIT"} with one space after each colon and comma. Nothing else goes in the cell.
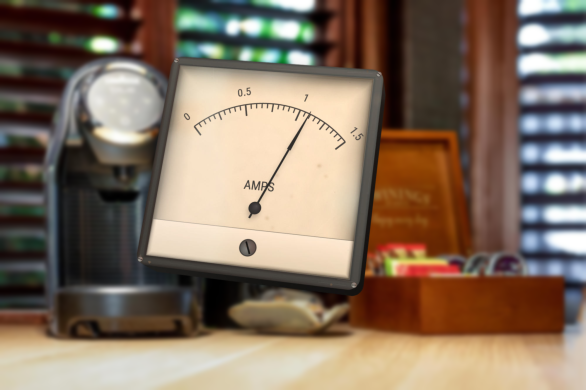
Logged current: {"value": 1.1, "unit": "A"}
